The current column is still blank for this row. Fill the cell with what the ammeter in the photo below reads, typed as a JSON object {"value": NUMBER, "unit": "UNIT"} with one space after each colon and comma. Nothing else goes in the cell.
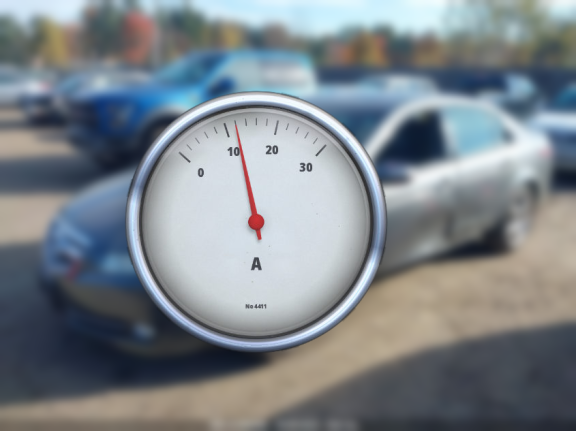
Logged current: {"value": 12, "unit": "A"}
